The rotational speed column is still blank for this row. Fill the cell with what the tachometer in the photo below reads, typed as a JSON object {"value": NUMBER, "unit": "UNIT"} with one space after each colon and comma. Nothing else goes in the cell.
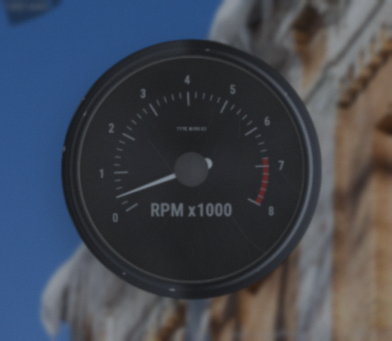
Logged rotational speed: {"value": 400, "unit": "rpm"}
